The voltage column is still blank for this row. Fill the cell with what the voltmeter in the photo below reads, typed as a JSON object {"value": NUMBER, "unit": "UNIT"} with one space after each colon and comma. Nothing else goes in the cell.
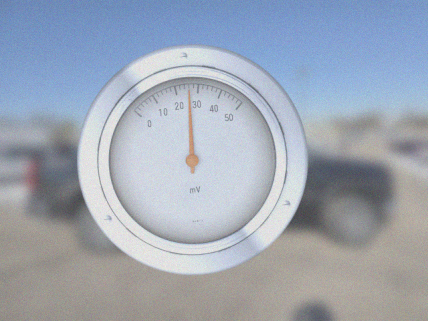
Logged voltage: {"value": 26, "unit": "mV"}
